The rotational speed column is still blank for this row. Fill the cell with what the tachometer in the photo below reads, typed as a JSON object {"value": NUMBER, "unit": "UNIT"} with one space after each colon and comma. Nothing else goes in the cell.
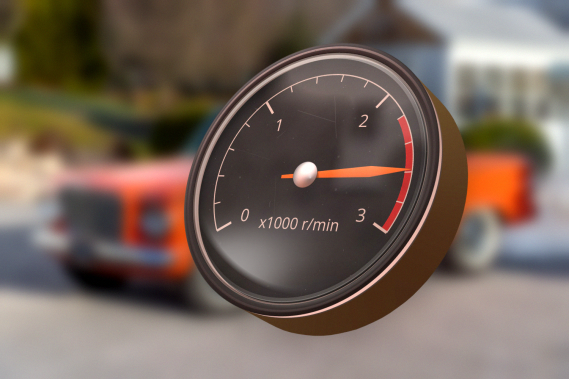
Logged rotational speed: {"value": 2600, "unit": "rpm"}
